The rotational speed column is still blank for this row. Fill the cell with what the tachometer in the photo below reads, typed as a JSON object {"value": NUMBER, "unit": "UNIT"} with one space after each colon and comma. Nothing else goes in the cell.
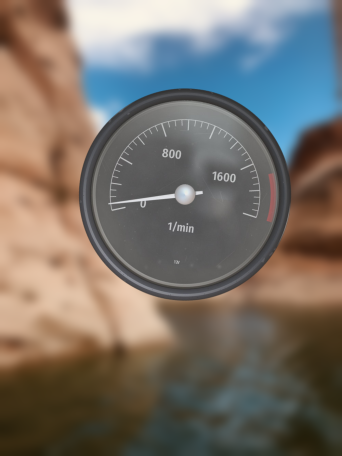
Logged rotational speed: {"value": 50, "unit": "rpm"}
